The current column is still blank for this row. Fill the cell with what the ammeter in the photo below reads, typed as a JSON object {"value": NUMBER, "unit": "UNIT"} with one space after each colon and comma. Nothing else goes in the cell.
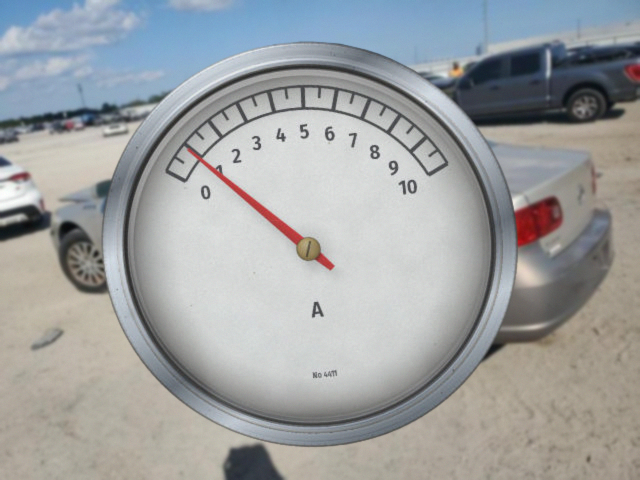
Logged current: {"value": 1, "unit": "A"}
